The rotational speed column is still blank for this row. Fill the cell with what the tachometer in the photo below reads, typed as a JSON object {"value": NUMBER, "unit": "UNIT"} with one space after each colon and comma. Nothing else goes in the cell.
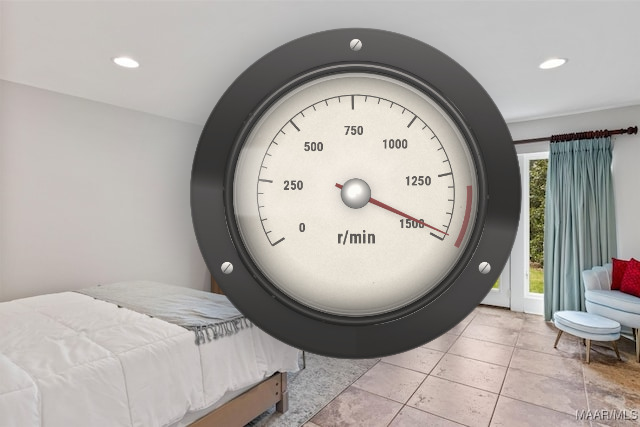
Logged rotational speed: {"value": 1475, "unit": "rpm"}
